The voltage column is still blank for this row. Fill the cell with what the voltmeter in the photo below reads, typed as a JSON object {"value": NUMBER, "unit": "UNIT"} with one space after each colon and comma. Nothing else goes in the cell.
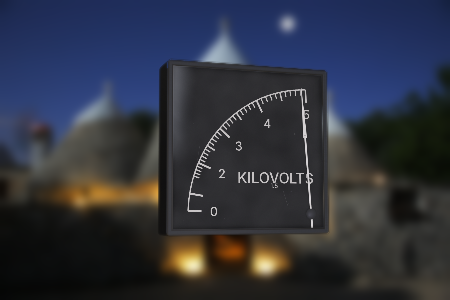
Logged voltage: {"value": 4.9, "unit": "kV"}
